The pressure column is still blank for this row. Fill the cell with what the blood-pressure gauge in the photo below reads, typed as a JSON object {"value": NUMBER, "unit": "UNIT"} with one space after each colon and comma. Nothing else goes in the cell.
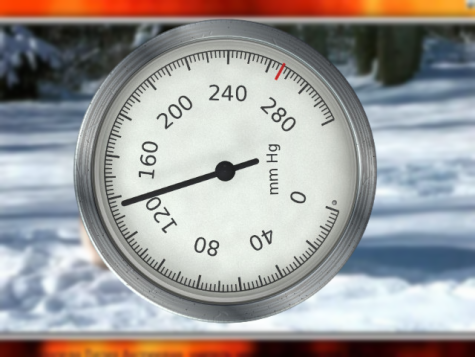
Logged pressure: {"value": 136, "unit": "mmHg"}
